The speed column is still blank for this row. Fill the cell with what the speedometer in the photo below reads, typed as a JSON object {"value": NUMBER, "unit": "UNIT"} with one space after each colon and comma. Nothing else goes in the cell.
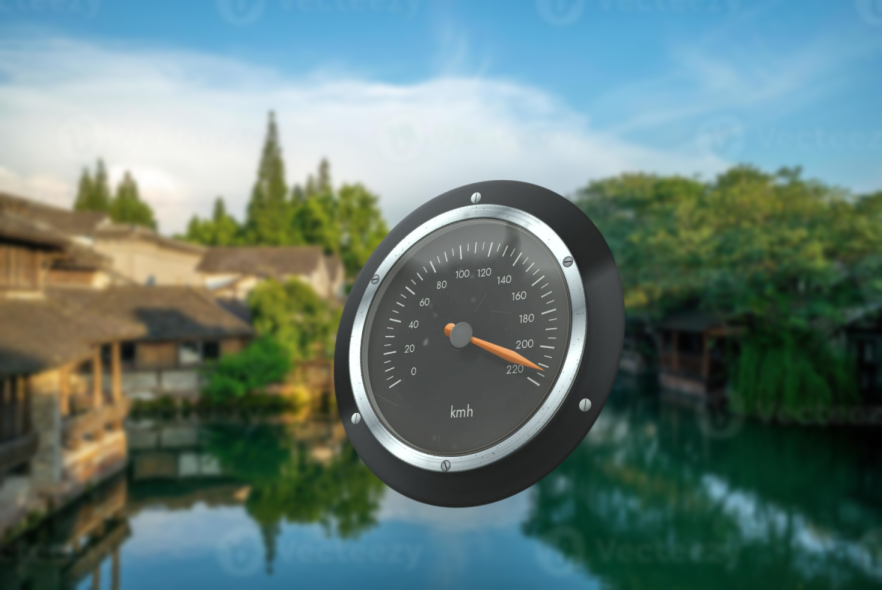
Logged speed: {"value": 212.5, "unit": "km/h"}
